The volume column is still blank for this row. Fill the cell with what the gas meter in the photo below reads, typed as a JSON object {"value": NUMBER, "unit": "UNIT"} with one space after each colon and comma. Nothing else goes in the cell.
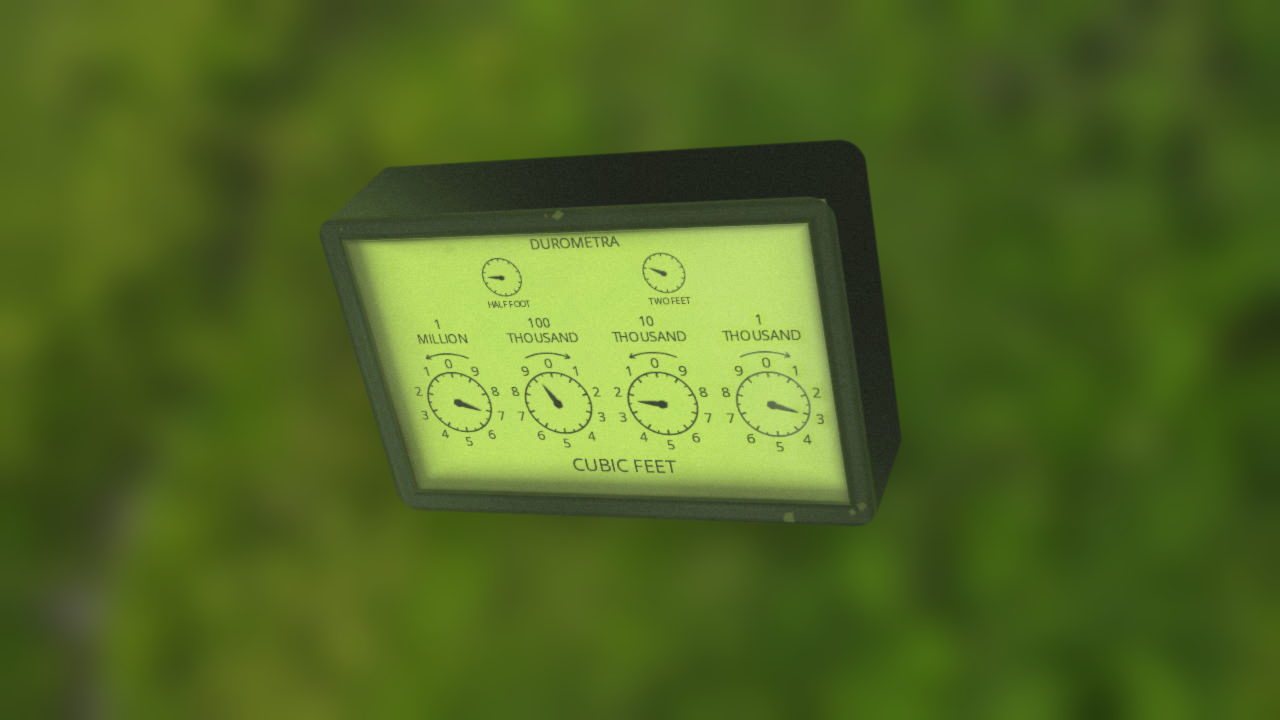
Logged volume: {"value": 692300, "unit": "ft³"}
